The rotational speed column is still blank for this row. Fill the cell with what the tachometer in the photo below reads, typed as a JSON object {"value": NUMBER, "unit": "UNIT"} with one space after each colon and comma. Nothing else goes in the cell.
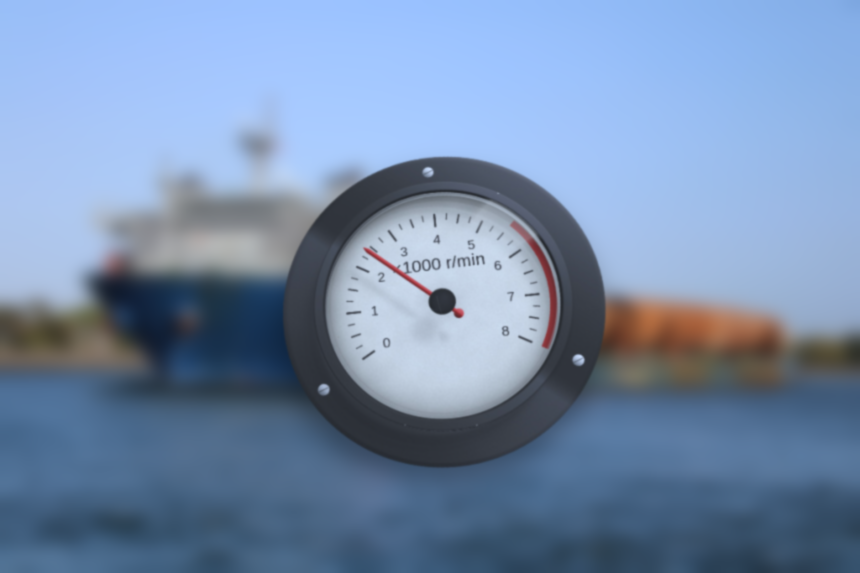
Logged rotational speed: {"value": 2375, "unit": "rpm"}
